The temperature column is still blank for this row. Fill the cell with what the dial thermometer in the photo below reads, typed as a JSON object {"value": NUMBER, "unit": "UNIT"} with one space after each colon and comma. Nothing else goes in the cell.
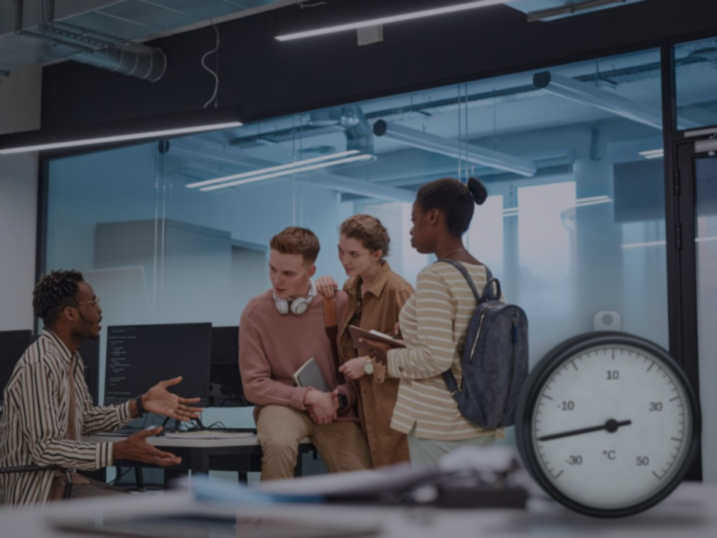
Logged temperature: {"value": -20, "unit": "°C"}
